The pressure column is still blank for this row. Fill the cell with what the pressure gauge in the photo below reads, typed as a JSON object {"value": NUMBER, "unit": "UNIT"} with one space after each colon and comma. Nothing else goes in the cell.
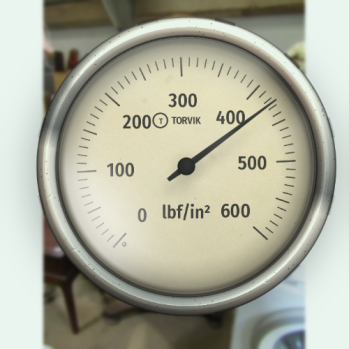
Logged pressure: {"value": 425, "unit": "psi"}
